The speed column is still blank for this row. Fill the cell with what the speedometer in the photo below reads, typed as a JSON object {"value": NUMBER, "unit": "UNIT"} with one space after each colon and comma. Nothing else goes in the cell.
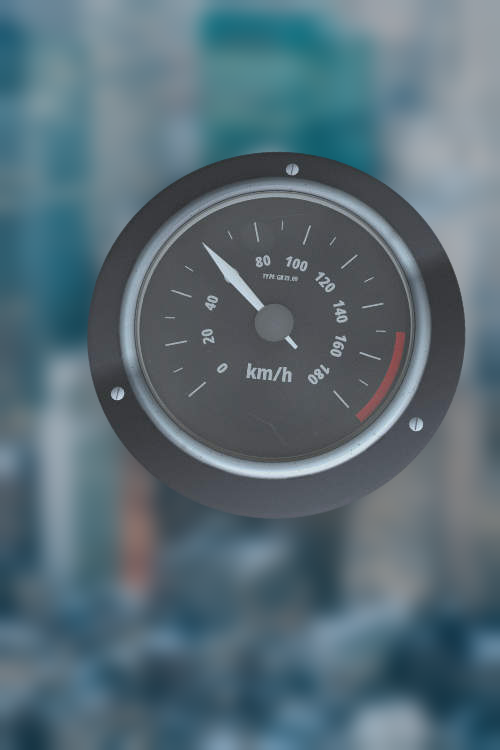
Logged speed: {"value": 60, "unit": "km/h"}
